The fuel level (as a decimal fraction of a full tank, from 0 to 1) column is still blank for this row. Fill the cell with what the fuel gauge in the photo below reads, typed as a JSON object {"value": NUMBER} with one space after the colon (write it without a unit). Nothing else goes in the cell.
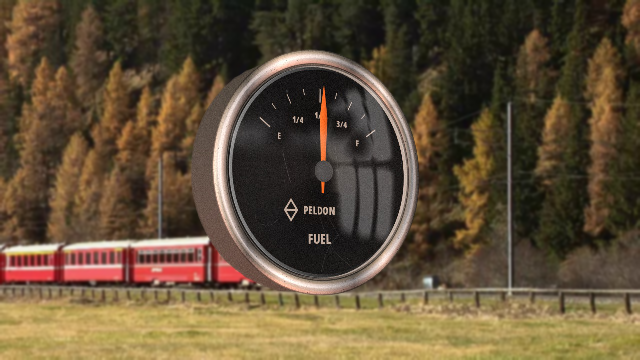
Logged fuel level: {"value": 0.5}
